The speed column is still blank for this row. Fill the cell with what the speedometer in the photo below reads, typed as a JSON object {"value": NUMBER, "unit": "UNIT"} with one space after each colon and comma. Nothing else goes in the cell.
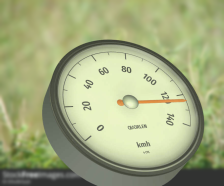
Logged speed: {"value": 125, "unit": "km/h"}
